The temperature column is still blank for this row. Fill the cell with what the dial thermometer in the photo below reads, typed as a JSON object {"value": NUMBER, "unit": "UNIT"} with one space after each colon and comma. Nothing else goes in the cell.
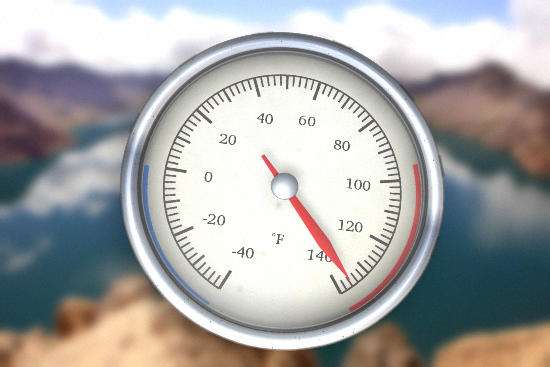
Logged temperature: {"value": 136, "unit": "°F"}
